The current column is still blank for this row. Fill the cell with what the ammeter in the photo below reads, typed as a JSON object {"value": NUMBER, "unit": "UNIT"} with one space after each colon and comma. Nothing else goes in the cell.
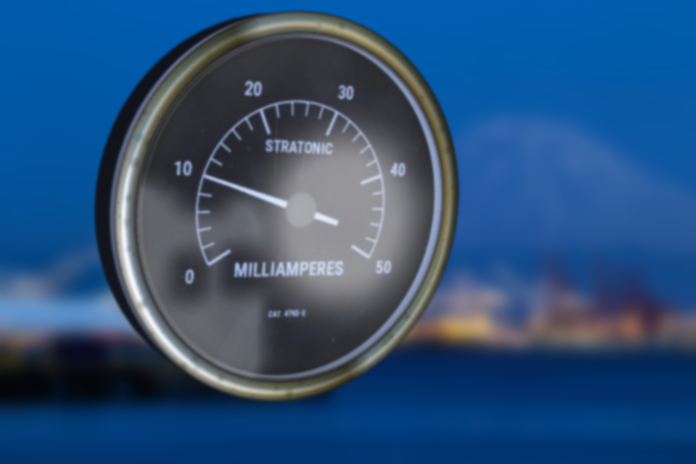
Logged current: {"value": 10, "unit": "mA"}
